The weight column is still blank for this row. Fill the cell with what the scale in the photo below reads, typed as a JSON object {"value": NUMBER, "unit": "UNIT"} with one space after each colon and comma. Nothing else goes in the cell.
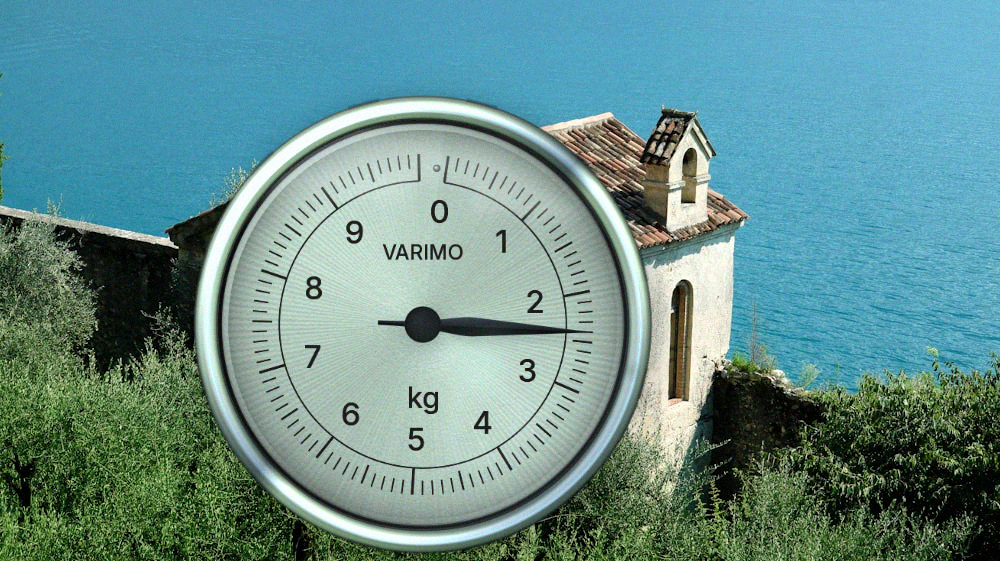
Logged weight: {"value": 2.4, "unit": "kg"}
